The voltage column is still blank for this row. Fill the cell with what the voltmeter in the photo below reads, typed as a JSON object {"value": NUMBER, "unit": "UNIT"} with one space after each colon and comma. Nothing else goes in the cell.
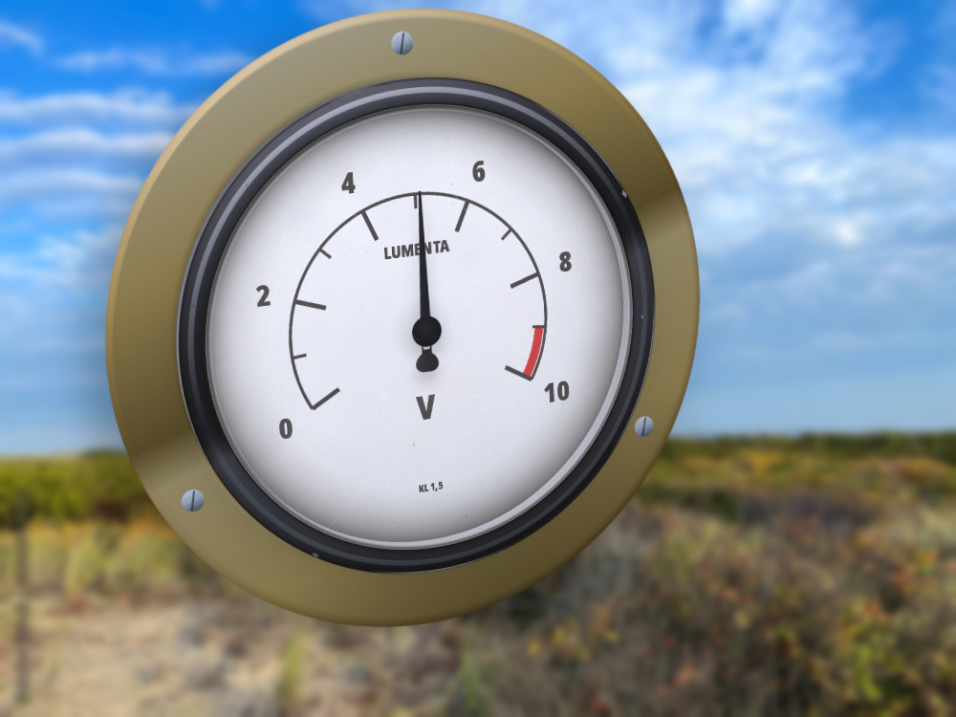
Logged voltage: {"value": 5, "unit": "V"}
